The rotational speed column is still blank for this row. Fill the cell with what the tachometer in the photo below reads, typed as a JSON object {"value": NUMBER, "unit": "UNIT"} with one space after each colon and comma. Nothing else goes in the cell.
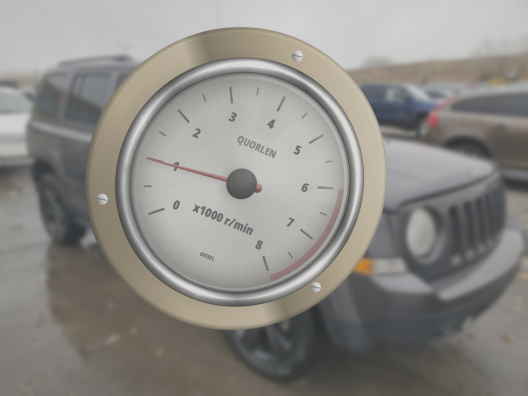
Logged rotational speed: {"value": 1000, "unit": "rpm"}
